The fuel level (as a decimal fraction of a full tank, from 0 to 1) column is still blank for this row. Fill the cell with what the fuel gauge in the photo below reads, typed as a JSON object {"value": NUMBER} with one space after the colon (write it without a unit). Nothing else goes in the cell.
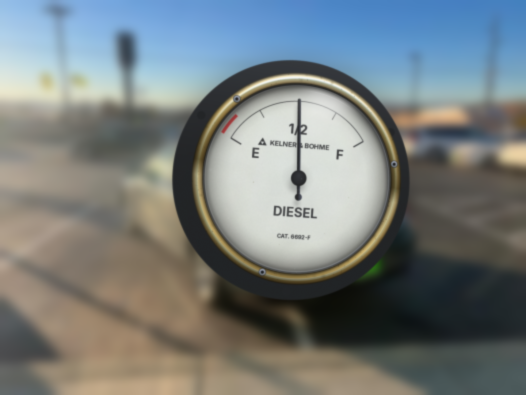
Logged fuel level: {"value": 0.5}
